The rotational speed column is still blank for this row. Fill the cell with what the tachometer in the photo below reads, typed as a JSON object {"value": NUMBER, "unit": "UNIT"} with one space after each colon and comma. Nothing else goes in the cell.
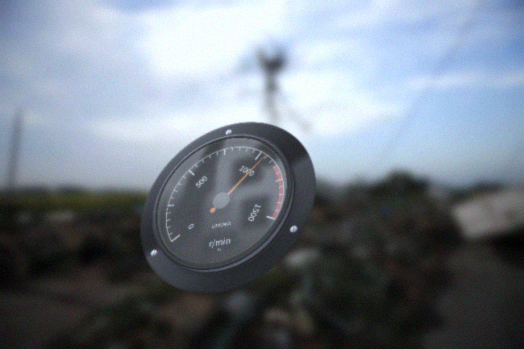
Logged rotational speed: {"value": 1050, "unit": "rpm"}
